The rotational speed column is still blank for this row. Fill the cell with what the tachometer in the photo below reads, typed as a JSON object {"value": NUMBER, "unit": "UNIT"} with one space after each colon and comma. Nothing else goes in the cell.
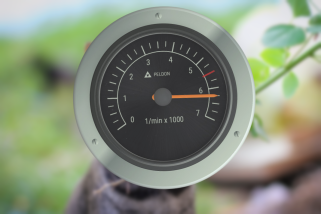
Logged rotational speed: {"value": 6250, "unit": "rpm"}
